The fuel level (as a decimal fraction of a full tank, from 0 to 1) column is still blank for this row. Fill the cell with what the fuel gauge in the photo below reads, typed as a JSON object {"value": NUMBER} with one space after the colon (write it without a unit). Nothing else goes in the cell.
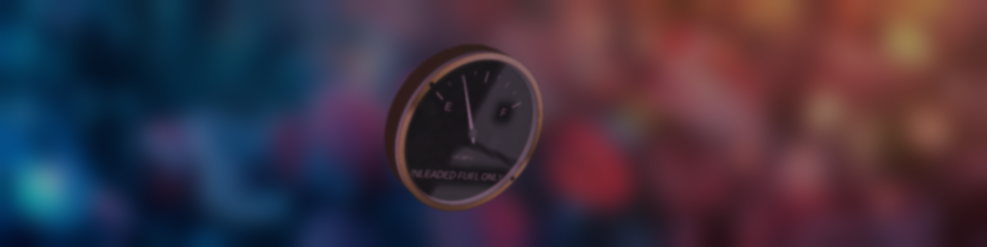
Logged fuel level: {"value": 0.25}
